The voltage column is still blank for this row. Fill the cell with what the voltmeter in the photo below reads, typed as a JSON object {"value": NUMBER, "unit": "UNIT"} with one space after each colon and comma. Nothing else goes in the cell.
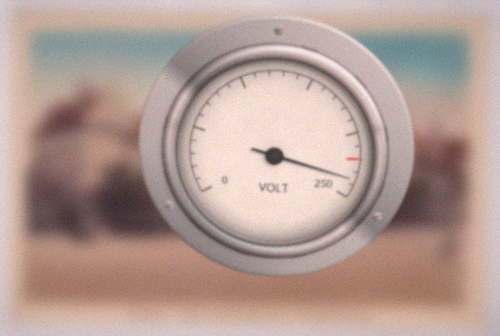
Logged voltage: {"value": 235, "unit": "V"}
